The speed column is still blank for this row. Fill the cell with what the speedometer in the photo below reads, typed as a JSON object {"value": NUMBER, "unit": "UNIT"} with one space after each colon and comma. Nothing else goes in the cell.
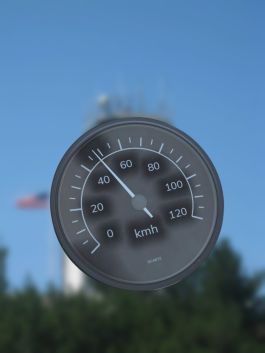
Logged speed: {"value": 47.5, "unit": "km/h"}
